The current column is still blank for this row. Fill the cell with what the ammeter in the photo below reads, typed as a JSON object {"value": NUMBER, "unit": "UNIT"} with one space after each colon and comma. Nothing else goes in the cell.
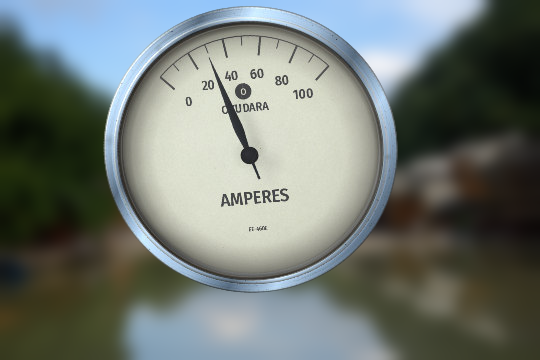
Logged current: {"value": 30, "unit": "A"}
